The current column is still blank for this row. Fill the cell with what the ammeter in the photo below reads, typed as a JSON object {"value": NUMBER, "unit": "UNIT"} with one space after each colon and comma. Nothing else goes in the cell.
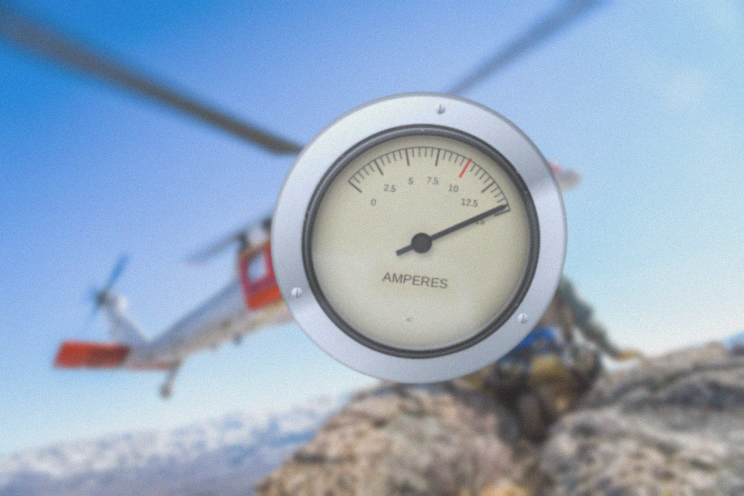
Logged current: {"value": 14.5, "unit": "A"}
